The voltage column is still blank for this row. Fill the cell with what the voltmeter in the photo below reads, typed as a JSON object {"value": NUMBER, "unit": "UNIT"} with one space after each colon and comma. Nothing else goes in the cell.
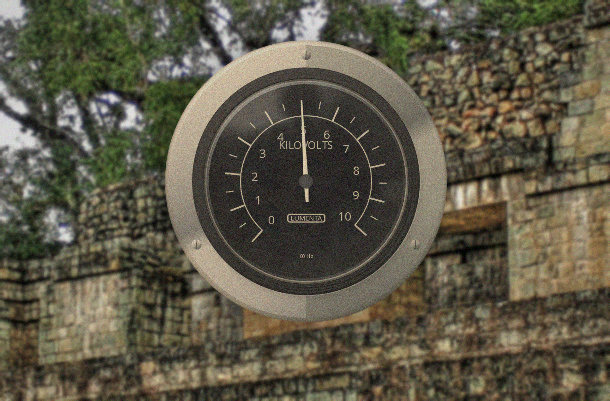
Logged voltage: {"value": 5, "unit": "kV"}
